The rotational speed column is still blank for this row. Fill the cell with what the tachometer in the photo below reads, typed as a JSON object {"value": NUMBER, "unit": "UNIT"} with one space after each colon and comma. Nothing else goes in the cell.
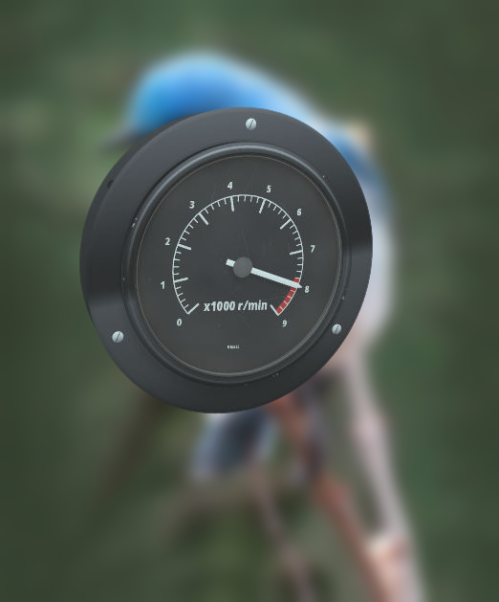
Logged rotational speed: {"value": 8000, "unit": "rpm"}
